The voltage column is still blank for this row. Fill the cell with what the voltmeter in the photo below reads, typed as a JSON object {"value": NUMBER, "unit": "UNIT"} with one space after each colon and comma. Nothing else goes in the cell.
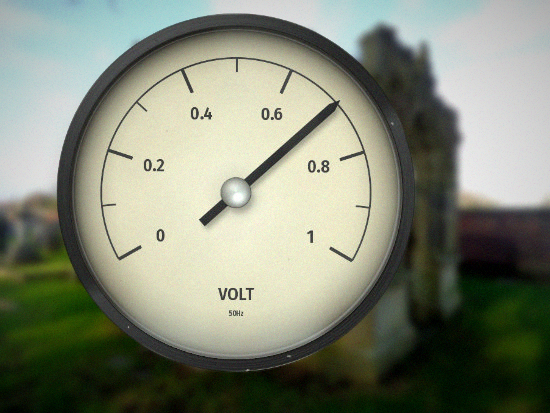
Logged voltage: {"value": 0.7, "unit": "V"}
